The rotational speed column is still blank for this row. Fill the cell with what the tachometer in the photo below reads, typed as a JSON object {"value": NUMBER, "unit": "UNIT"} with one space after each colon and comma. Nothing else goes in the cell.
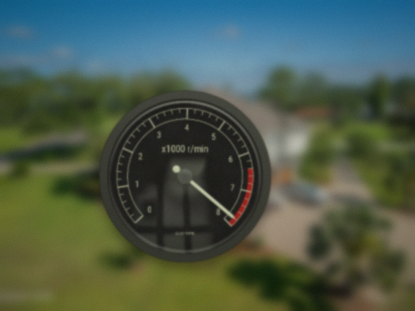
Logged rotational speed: {"value": 7800, "unit": "rpm"}
